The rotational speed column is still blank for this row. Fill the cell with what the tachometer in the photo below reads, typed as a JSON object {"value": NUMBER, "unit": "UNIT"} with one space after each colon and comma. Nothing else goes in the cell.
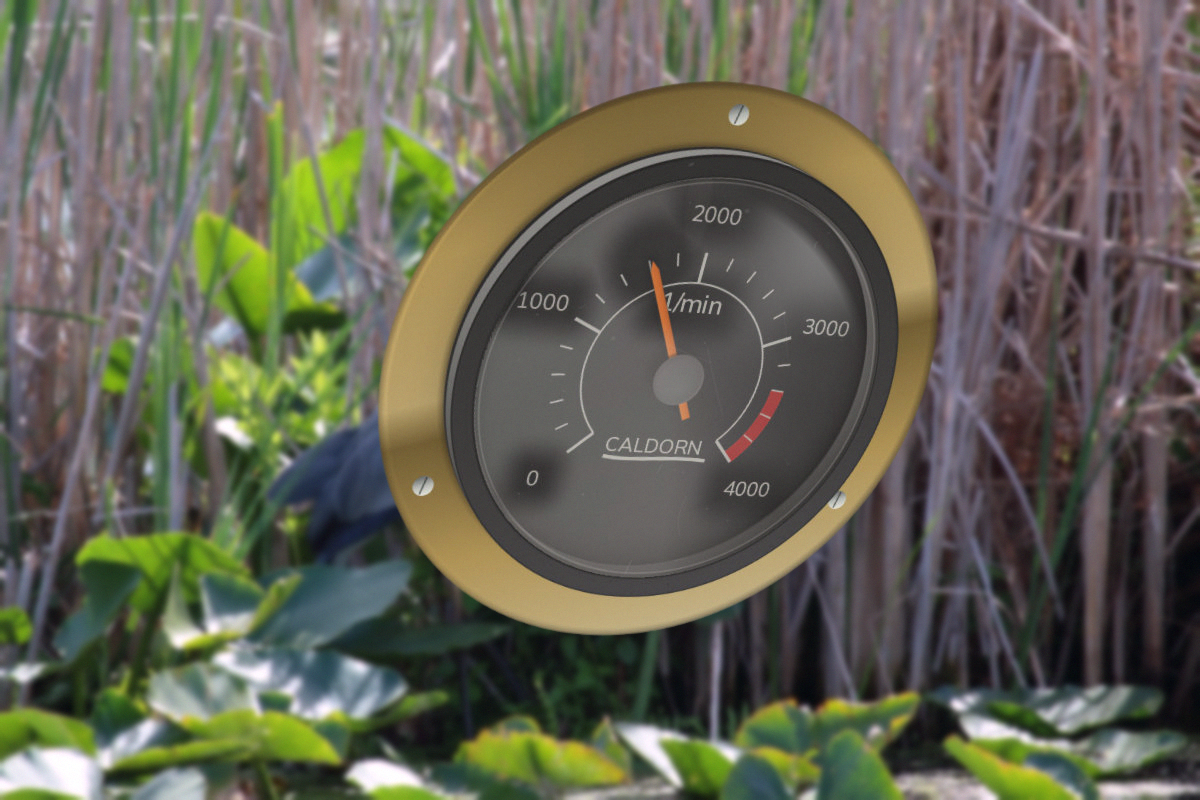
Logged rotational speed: {"value": 1600, "unit": "rpm"}
